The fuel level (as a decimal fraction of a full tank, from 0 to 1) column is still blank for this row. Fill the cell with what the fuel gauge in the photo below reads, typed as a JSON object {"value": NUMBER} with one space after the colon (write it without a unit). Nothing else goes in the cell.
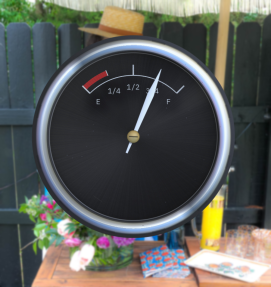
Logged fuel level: {"value": 0.75}
